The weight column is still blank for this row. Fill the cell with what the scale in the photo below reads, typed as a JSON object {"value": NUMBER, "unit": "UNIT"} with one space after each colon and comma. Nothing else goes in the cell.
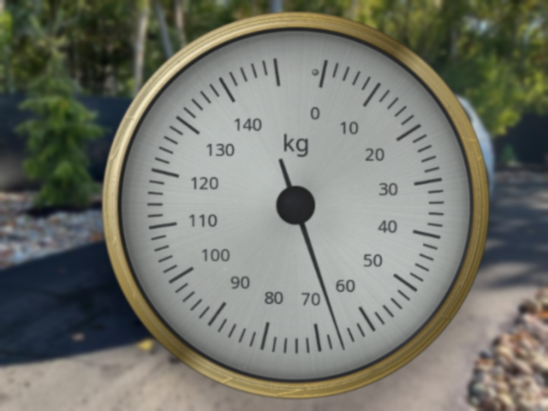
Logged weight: {"value": 66, "unit": "kg"}
